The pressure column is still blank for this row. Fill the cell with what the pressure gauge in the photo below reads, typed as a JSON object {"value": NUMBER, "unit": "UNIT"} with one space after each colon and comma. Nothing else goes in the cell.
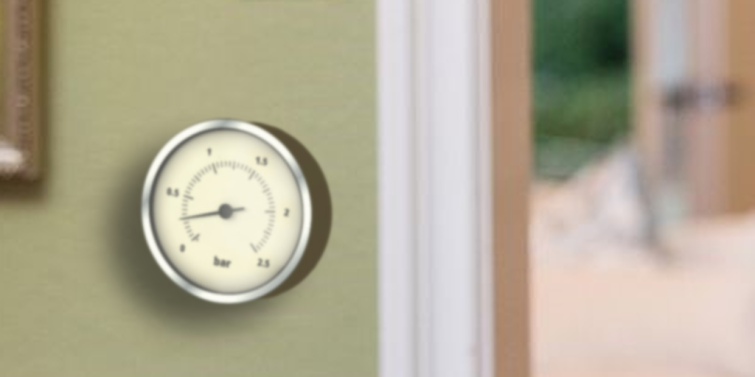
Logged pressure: {"value": 0.25, "unit": "bar"}
